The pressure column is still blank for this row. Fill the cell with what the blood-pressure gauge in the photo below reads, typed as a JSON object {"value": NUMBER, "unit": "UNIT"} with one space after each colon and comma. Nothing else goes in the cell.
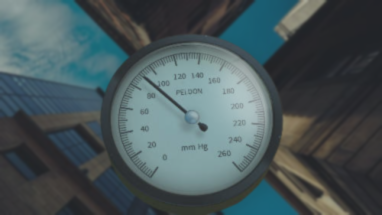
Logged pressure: {"value": 90, "unit": "mmHg"}
